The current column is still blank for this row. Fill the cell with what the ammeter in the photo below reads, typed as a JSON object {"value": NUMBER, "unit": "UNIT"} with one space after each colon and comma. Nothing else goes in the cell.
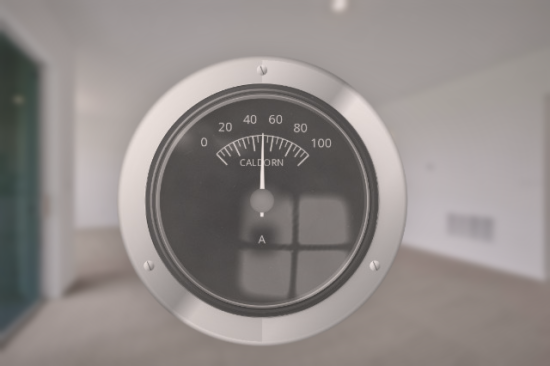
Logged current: {"value": 50, "unit": "A"}
